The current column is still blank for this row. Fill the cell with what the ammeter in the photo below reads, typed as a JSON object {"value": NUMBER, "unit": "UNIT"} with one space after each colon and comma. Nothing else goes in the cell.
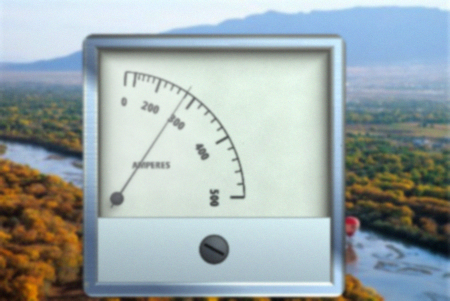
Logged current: {"value": 280, "unit": "A"}
